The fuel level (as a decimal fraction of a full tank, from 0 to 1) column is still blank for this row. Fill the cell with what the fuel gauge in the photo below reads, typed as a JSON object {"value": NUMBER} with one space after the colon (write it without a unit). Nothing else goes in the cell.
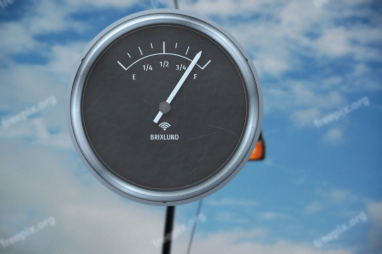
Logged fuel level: {"value": 0.875}
